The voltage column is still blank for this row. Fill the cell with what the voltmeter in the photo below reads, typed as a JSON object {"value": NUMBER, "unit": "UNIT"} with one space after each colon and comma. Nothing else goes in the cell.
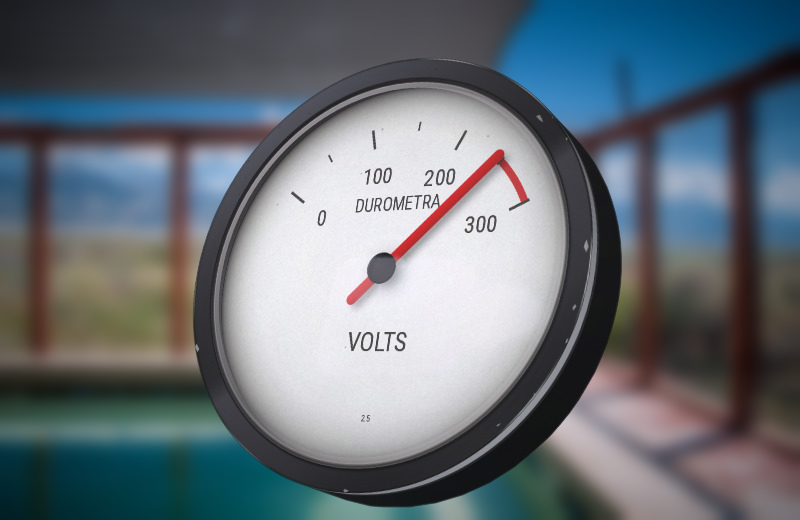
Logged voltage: {"value": 250, "unit": "V"}
